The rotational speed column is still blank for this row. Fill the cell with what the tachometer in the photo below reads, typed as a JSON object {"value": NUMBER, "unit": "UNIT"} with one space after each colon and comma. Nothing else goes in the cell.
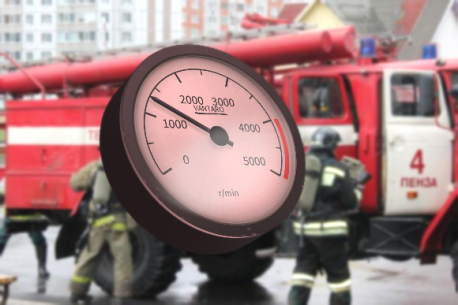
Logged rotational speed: {"value": 1250, "unit": "rpm"}
